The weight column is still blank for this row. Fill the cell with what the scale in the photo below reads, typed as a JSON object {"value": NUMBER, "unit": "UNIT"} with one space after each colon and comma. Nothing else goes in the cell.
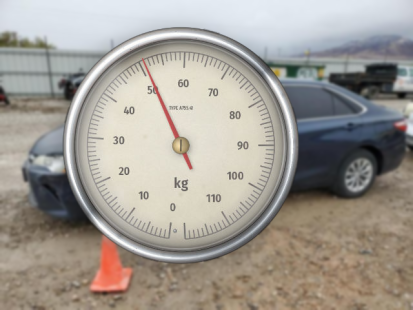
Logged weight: {"value": 51, "unit": "kg"}
